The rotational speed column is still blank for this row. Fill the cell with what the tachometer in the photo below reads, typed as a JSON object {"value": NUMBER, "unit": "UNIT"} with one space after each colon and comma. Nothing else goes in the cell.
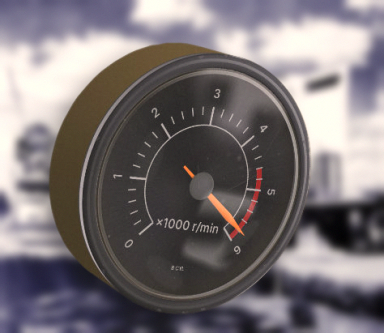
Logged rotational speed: {"value": 5800, "unit": "rpm"}
